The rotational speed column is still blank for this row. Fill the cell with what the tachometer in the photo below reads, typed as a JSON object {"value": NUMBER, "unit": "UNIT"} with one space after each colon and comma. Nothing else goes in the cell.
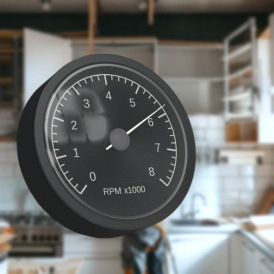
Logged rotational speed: {"value": 5800, "unit": "rpm"}
